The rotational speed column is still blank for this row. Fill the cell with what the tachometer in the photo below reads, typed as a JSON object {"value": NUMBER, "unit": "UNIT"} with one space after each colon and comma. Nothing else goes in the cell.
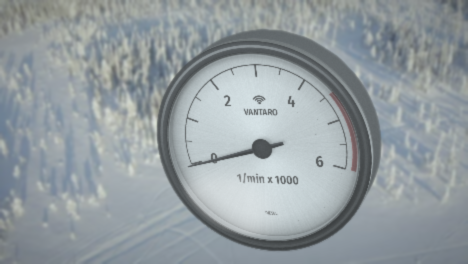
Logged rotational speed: {"value": 0, "unit": "rpm"}
